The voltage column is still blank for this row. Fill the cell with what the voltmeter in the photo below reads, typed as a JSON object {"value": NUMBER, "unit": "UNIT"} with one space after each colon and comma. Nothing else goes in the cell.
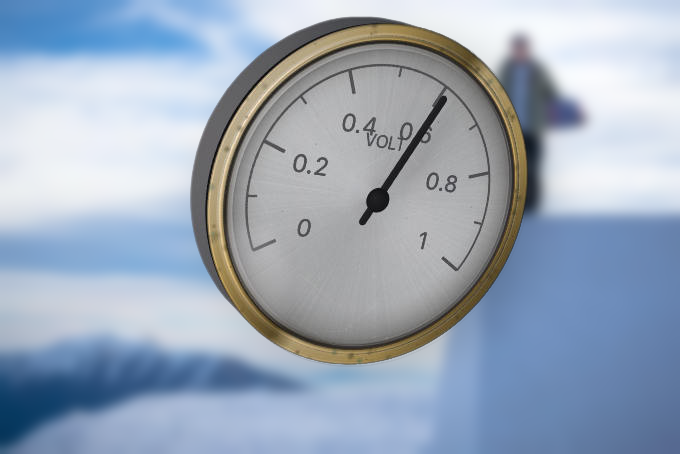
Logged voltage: {"value": 0.6, "unit": "V"}
